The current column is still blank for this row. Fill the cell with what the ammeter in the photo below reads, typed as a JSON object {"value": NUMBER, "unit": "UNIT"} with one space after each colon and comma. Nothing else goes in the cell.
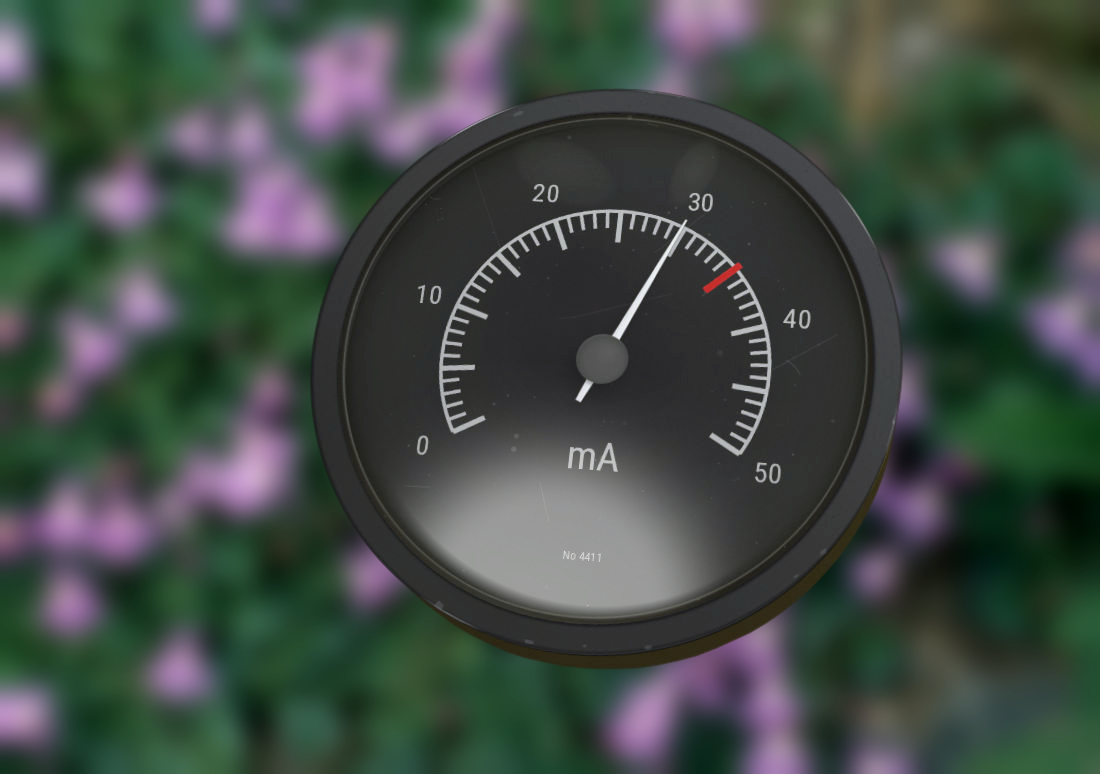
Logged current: {"value": 30, "unit": "mA"}
